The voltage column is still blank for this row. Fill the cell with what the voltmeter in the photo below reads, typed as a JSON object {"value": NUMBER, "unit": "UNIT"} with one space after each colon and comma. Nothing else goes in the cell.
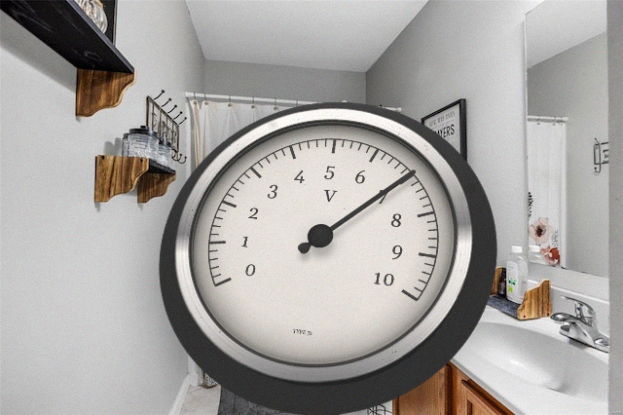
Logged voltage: {"value": 7, "unit": "V"}
